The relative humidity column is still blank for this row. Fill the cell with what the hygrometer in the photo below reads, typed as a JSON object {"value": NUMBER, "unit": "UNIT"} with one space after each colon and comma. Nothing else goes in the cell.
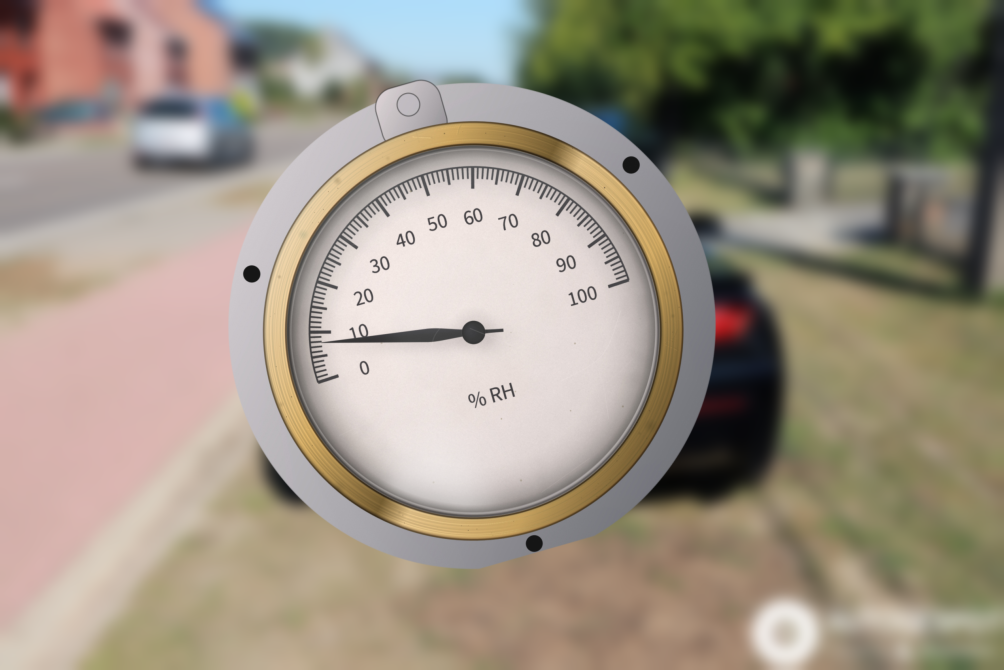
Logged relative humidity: {"value": 8, "unit": "%"}
